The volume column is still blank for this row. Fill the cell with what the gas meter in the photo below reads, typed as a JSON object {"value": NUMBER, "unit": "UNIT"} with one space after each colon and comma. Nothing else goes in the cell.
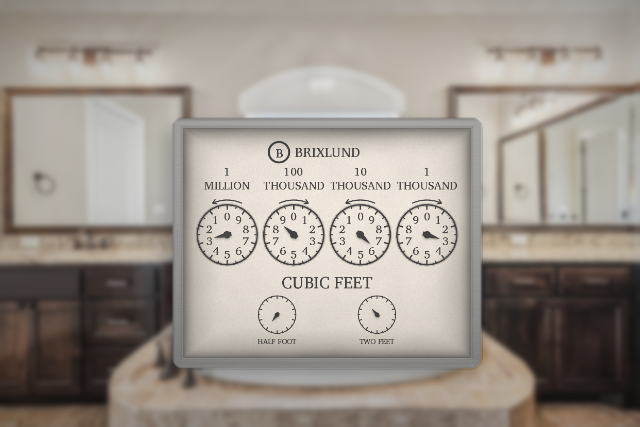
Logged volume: {"value": 286300, "unit": "ft³"}
